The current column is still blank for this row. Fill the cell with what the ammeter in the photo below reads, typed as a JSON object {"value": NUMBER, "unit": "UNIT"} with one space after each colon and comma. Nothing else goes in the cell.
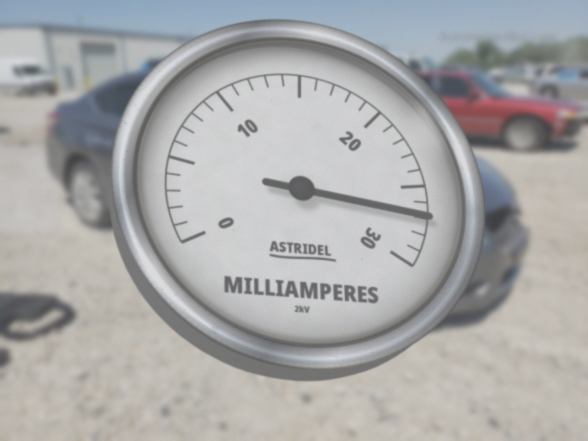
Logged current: {"value": 27, "unit": "mA"}
